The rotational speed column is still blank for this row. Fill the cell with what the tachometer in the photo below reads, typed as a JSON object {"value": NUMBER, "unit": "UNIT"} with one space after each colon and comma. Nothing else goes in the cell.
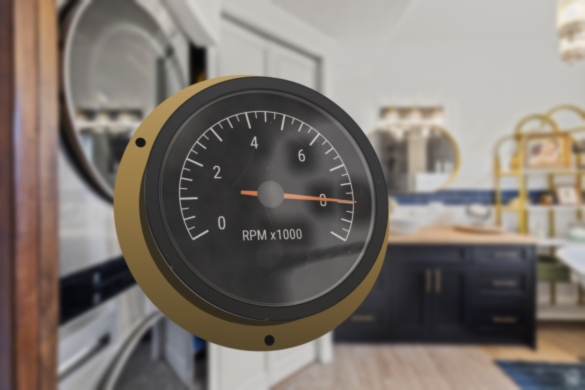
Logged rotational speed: {"value": 8000, "unit": "rpm"}
